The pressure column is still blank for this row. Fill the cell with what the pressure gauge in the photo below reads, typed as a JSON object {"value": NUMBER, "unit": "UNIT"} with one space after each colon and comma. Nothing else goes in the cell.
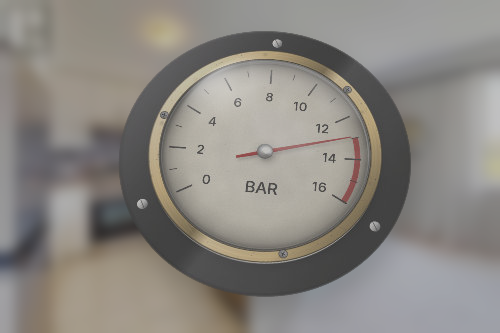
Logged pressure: {"value": 13, "unit": "bar"}
